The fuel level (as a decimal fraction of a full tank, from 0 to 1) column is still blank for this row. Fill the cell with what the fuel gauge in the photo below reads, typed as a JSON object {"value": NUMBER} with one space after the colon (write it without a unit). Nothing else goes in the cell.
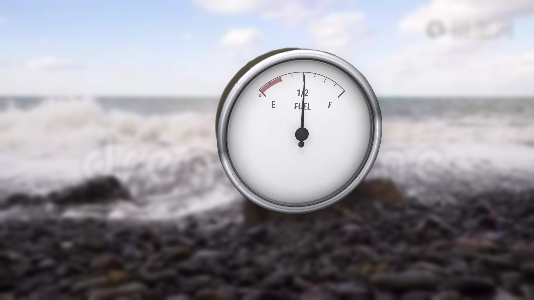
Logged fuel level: {"value": 0.5}
